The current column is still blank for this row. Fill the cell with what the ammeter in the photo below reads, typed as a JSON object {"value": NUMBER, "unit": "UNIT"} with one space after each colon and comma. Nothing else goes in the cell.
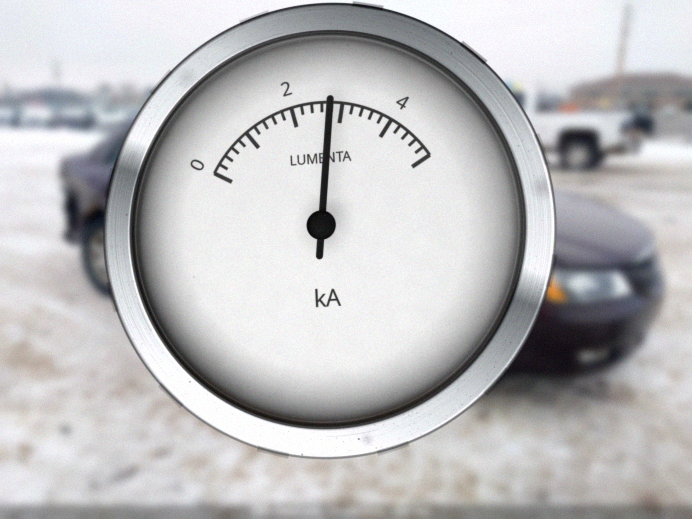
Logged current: {"value": 2.8, "unit": "kA"}
